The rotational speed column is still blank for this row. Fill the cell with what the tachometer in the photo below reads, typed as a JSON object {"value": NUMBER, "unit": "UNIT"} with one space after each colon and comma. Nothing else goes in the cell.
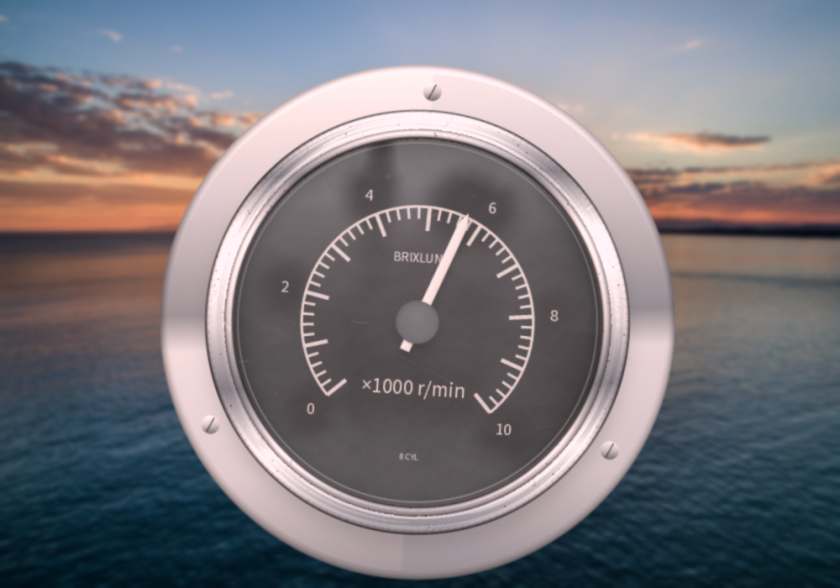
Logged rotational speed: {"value": 5700, "unit": "rpm"}
